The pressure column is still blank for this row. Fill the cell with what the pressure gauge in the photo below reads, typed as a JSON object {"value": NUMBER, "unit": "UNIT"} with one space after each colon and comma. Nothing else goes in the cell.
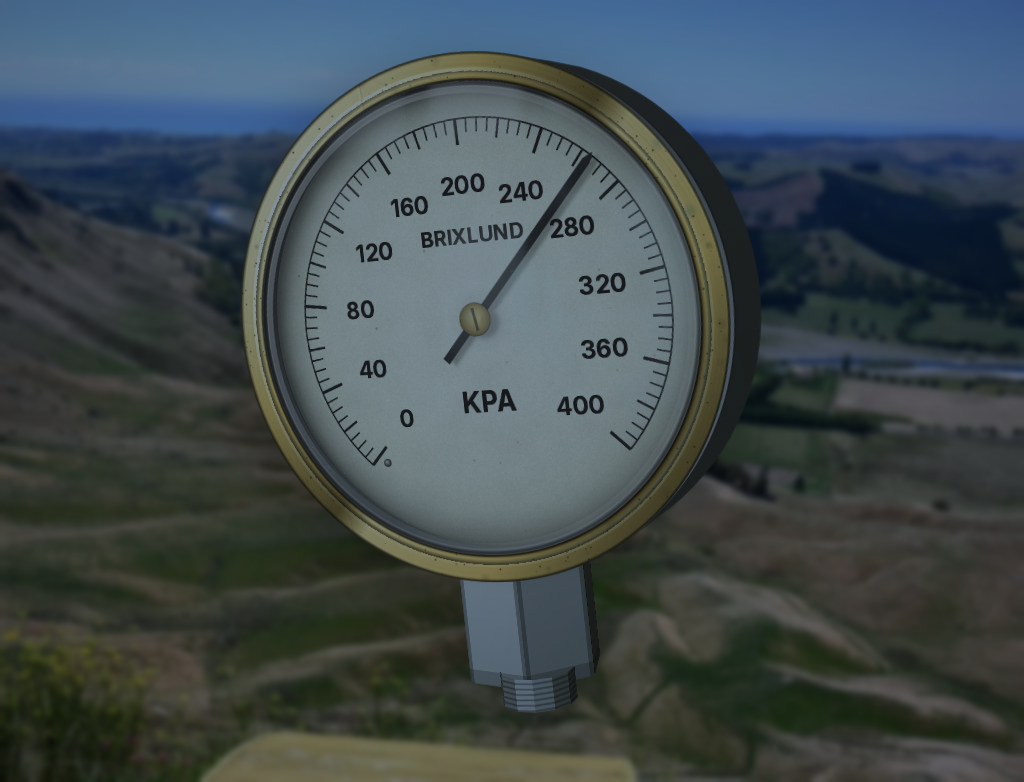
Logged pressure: {"value": 265, "unit": "kPa"}
